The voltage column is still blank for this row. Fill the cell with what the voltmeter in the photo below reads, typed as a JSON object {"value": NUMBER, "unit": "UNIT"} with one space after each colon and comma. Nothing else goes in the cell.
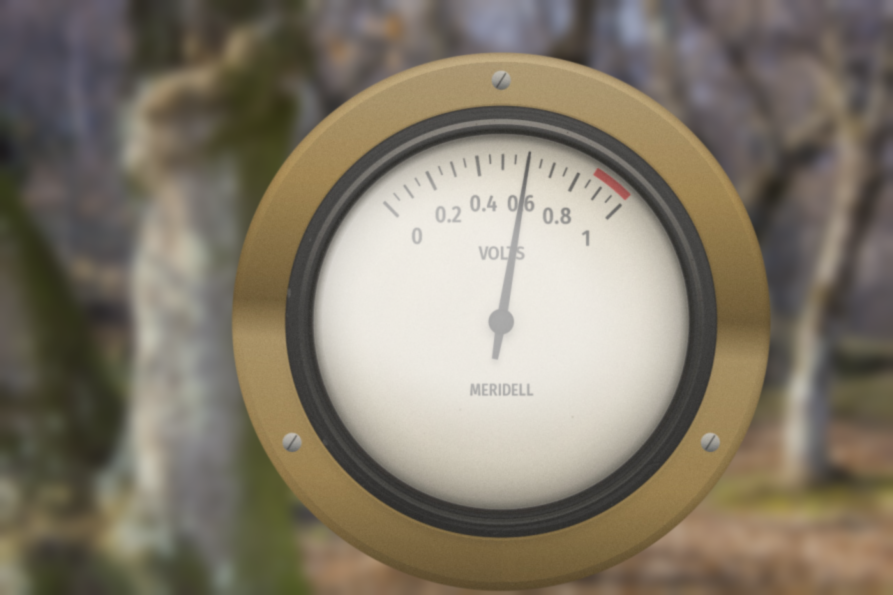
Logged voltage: {"value": 0.6, "unit": "V"}
